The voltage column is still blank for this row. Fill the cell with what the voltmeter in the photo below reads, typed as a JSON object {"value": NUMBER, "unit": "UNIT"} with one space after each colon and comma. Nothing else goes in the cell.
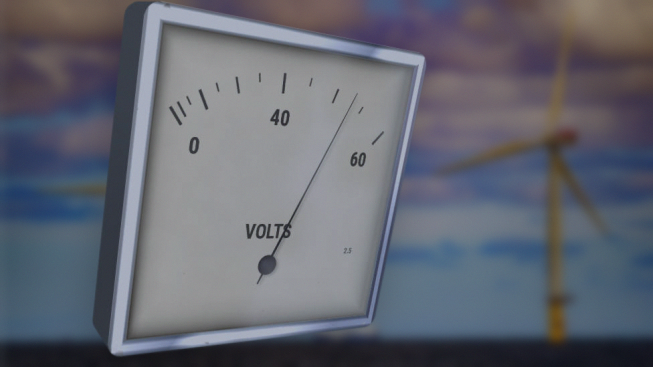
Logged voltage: {"value": 52.5, "unit": "V"}
